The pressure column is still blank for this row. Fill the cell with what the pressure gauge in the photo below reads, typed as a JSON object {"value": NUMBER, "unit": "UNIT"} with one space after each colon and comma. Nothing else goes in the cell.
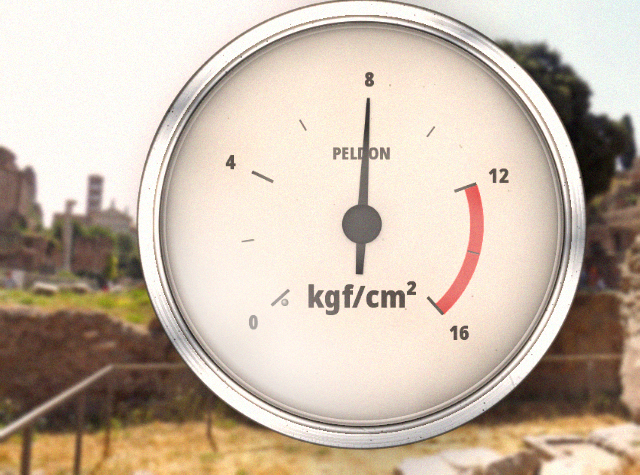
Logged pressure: {"value": 8, "unit": "kg/cm²"}
